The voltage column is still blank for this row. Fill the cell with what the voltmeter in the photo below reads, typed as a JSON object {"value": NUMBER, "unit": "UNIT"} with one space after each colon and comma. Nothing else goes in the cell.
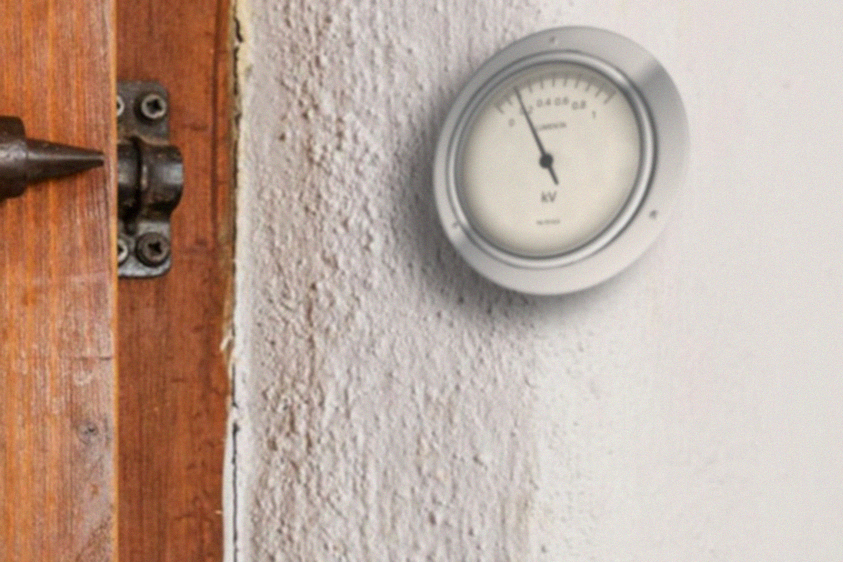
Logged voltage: {"value": 0.2, "unit": "kV"}
